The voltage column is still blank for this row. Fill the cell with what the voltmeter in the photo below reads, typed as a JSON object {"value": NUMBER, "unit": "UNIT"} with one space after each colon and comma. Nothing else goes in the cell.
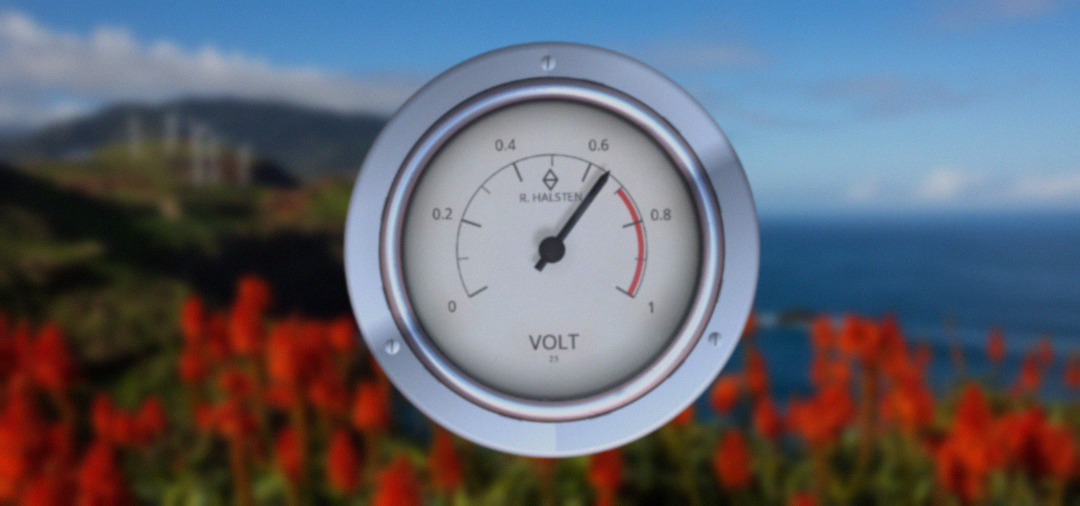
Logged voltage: {"value": 0.65, "unit": "V"}
